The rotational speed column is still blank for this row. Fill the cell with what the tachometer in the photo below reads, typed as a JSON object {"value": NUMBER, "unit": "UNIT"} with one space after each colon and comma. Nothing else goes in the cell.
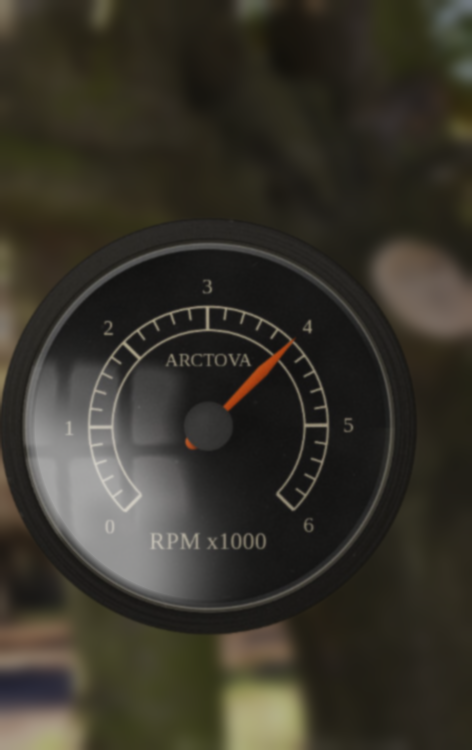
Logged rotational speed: {"value": 4000, "unit": "rpm"}
